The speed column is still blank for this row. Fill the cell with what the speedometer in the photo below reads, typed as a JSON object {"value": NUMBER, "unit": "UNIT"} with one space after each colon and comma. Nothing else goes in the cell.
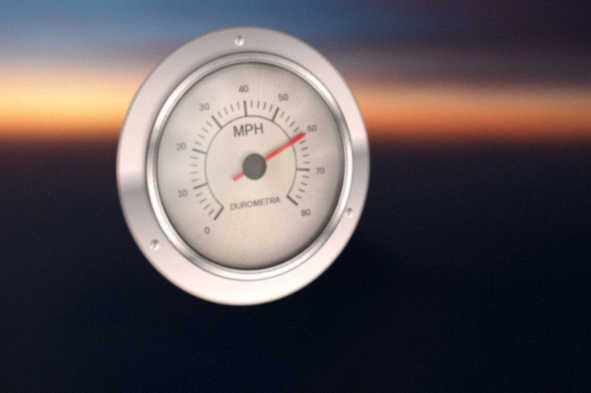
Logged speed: {"value": 60, "unit": "mph"}
